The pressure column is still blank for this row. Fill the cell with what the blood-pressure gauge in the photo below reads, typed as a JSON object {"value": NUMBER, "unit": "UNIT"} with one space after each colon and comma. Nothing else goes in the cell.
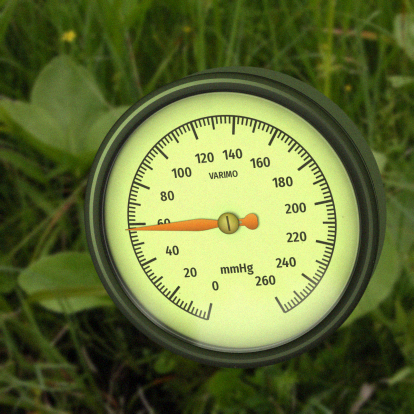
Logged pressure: {"value": 58, "unit": "mmHg"}
